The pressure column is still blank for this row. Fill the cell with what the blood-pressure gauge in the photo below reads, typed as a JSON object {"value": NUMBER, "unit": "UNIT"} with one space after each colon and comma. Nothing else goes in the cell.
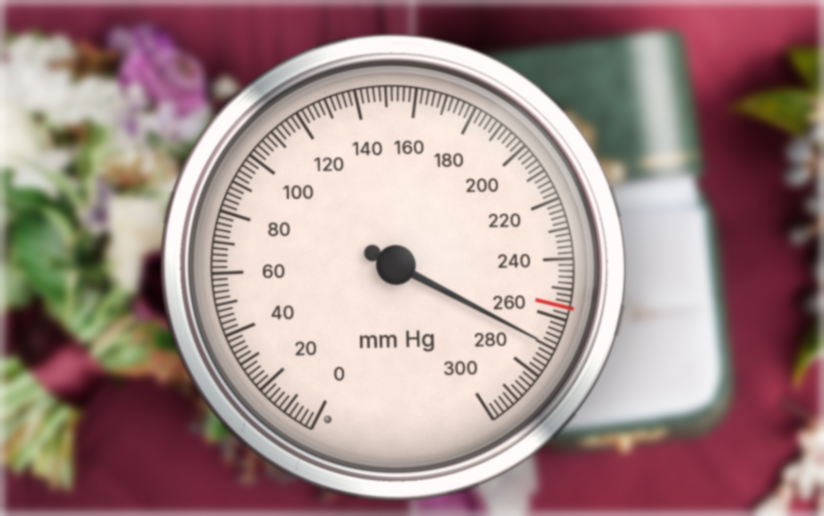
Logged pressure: {"value": 270, "unit": "mmHg"}
